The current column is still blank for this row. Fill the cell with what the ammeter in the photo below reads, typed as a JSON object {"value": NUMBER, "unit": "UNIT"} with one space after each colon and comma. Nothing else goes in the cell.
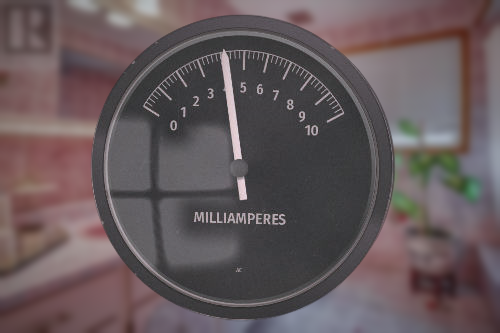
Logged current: {"value": 4.2, "unit": "mA"}
